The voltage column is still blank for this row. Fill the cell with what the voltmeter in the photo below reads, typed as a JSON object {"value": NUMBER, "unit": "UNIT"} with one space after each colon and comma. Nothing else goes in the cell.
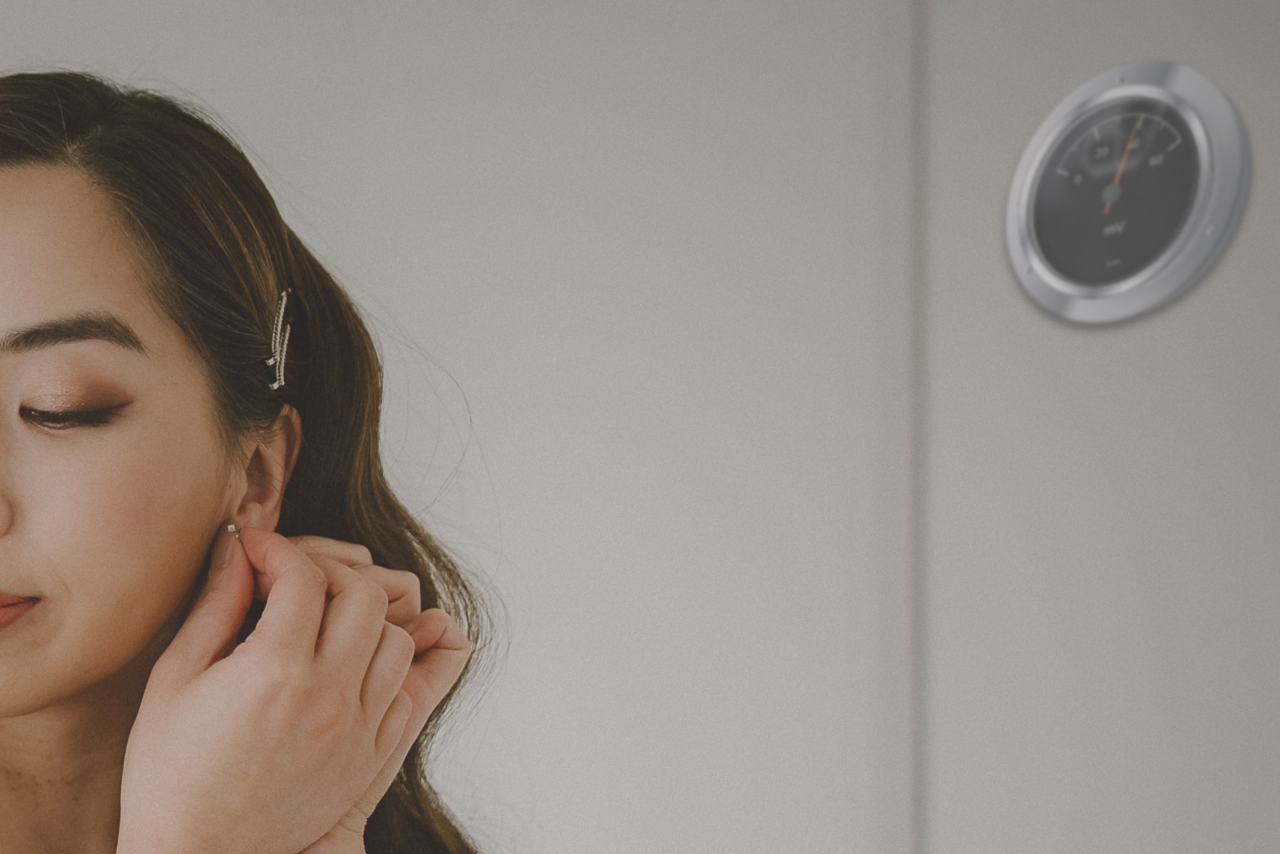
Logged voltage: {"value": 40, "unit": "mV"}
